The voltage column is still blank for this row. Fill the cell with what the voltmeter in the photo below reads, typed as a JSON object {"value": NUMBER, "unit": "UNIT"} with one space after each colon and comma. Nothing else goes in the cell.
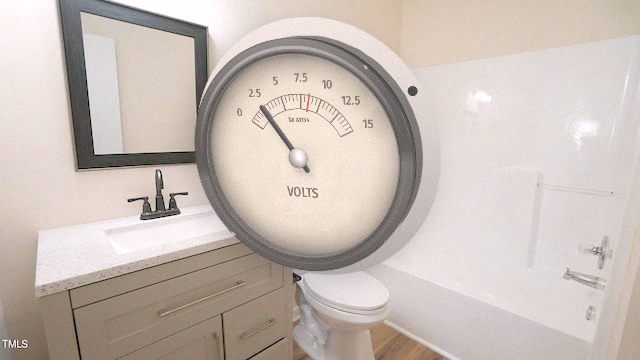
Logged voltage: {"value": 2.5, "unit": "V"}
